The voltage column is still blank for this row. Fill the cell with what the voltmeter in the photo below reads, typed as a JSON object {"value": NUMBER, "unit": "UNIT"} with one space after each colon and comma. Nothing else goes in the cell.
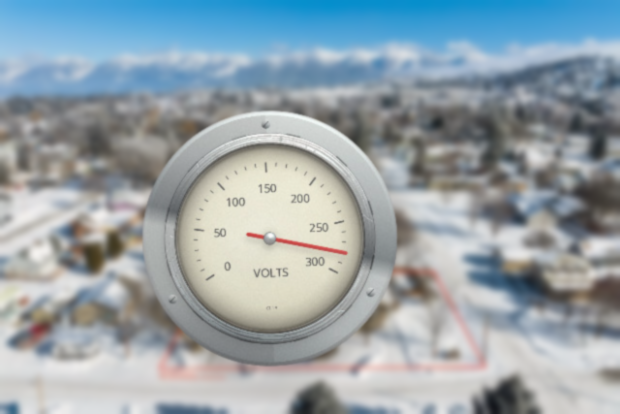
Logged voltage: {"value": 280, "unit": "V"}
